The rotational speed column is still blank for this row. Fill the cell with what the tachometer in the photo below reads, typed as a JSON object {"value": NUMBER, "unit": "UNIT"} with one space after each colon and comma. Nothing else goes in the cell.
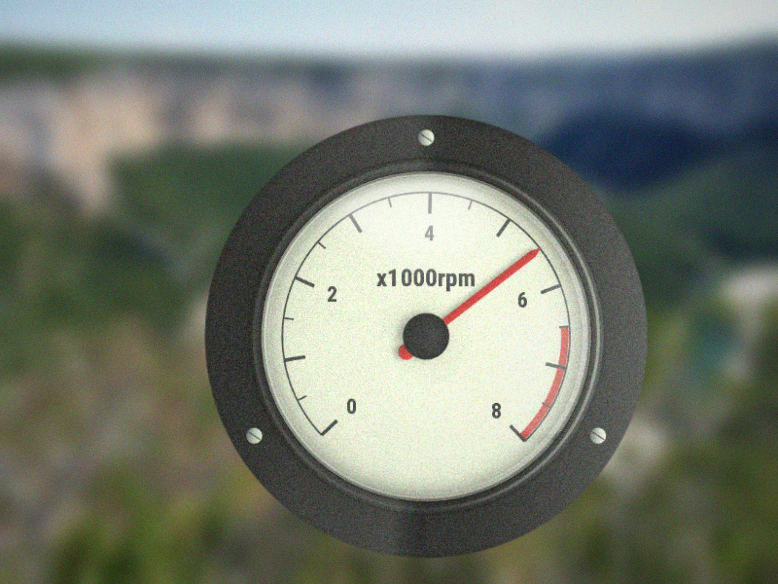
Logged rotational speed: {"value": 5500, "unit": "rpm"}
